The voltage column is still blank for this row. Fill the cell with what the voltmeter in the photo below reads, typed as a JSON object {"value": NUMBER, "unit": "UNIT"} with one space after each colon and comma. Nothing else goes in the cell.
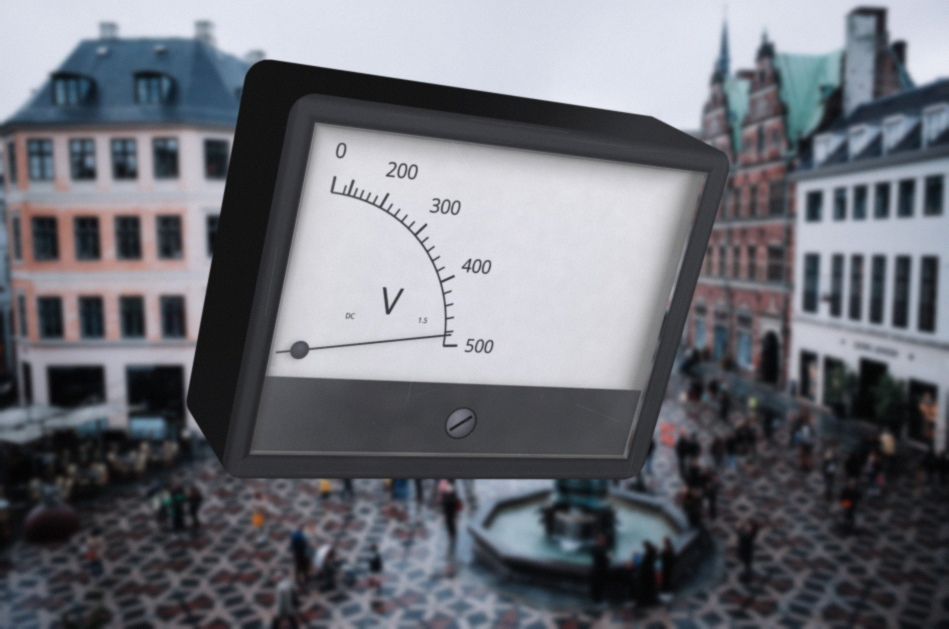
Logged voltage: {"value": 480, "unit": "V"}
